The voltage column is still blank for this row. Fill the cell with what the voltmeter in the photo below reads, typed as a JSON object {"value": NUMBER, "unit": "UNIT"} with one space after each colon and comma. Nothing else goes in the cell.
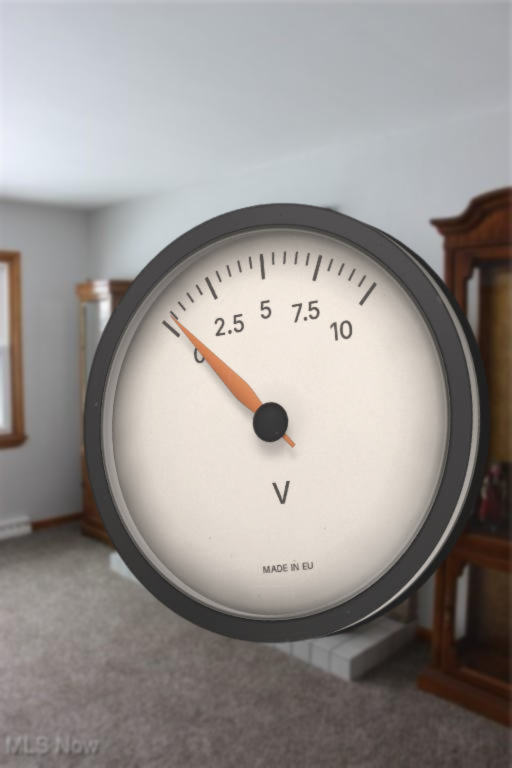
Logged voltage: {"value": 0.5, "unit": "V"}
